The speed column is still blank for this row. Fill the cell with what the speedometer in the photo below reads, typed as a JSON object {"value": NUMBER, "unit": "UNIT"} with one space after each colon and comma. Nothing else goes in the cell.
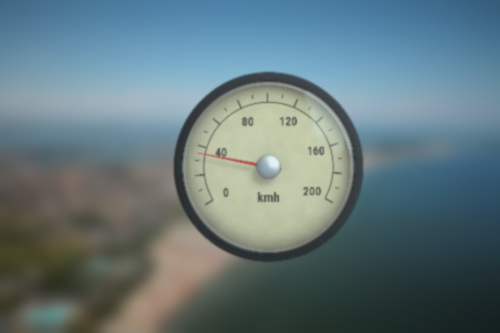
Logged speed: {"value": 35, "unit": "km/h"}
